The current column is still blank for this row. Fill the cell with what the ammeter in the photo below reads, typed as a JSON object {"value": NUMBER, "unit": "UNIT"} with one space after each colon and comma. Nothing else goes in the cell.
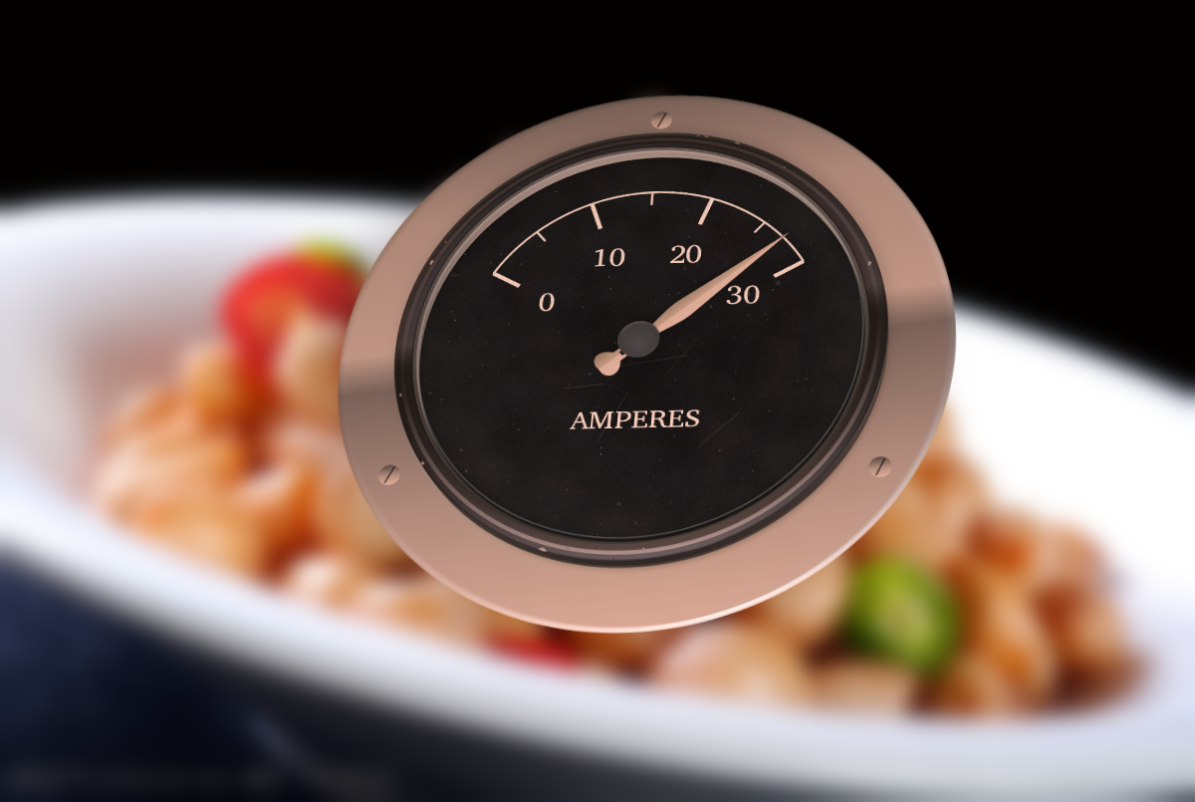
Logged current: {"value": 27.5, "unit": "A"}
